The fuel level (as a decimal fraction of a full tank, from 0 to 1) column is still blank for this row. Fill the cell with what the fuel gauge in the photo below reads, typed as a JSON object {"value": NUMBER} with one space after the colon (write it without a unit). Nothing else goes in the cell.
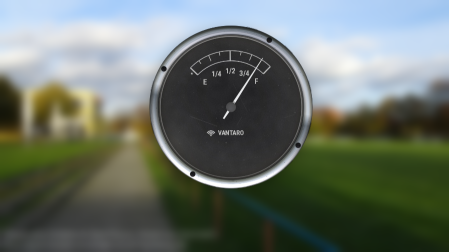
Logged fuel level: {"value": 0.875}
